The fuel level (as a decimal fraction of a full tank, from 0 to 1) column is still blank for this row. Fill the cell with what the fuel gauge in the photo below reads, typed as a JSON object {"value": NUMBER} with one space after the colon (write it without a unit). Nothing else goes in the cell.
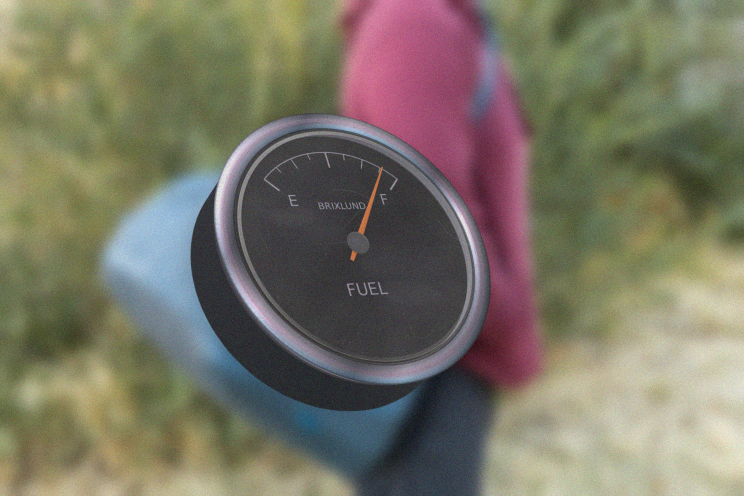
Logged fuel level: {"value": 0.875}
